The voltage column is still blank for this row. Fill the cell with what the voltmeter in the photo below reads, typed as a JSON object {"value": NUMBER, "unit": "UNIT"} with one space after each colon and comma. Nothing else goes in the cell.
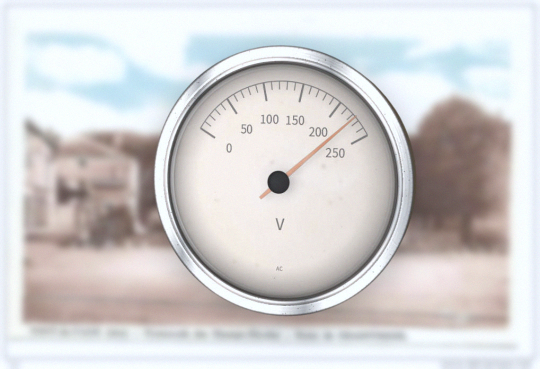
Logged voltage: {"value": 225, "unit": "V"}
